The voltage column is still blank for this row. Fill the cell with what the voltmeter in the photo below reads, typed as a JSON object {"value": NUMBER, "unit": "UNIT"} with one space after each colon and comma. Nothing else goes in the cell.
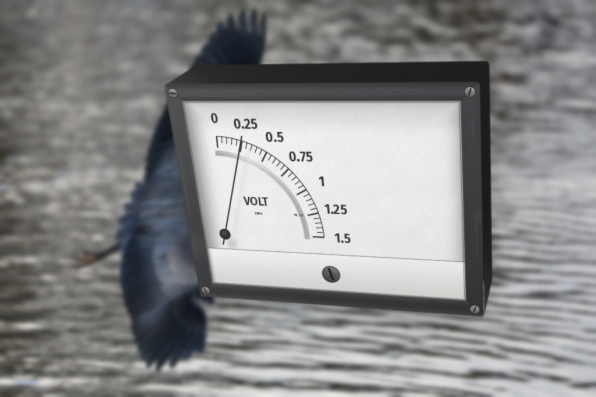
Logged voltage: {"value": 0.25, "unit": "V"}
